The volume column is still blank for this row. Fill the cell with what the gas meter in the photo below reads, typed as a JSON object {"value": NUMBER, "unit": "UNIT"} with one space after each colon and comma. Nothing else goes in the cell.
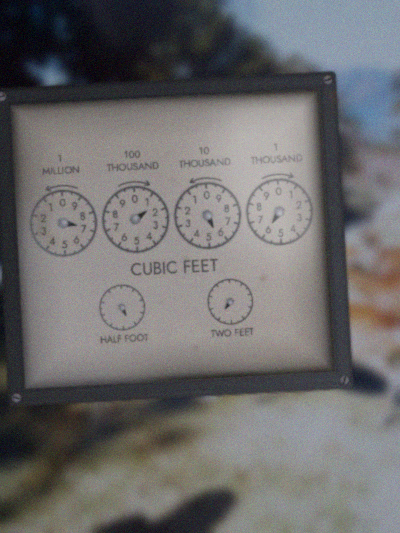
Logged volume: {"value": 715600, "unit": "ft³"}
